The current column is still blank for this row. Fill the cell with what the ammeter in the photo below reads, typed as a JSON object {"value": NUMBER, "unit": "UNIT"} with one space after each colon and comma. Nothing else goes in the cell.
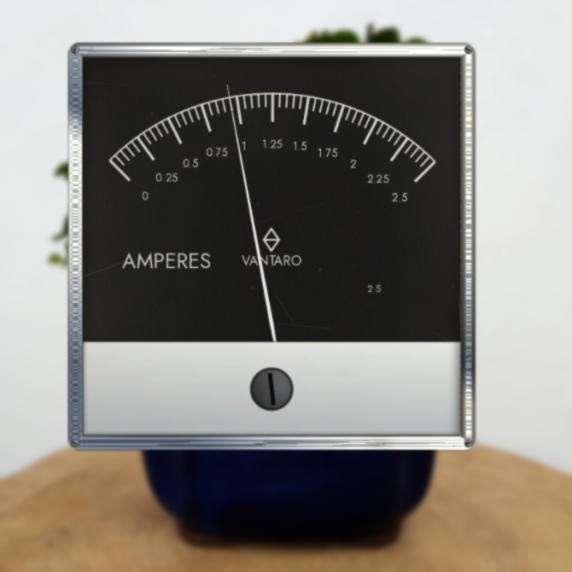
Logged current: {"value": 0.95, "unit": "A"}
